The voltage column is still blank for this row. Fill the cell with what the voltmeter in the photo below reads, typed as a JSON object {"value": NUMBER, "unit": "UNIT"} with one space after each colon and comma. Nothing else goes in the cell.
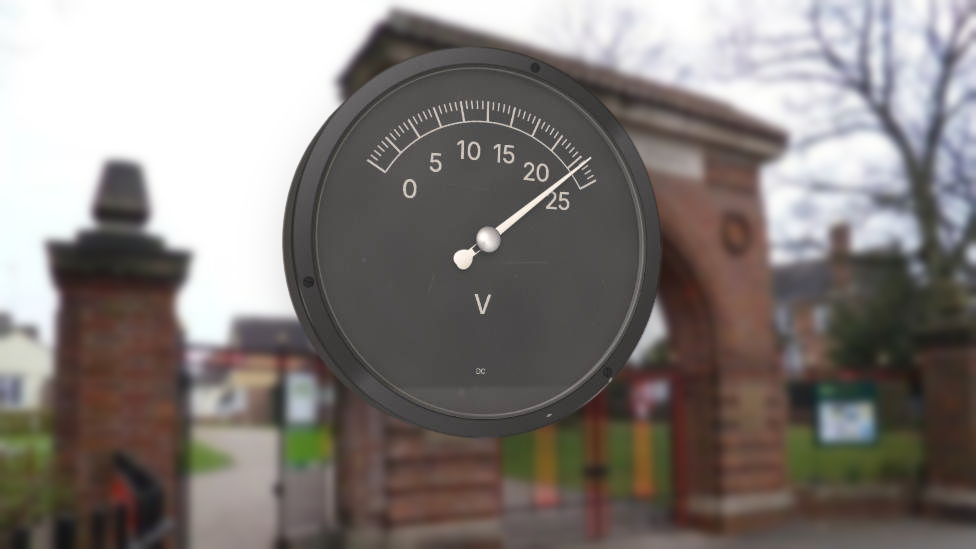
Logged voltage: {"value": 23, "unit": "V"}
